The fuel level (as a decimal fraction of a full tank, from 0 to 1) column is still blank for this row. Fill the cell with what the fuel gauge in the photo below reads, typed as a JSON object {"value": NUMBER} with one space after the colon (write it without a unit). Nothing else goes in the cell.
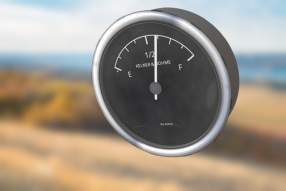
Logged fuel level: {"value": 0.625}
